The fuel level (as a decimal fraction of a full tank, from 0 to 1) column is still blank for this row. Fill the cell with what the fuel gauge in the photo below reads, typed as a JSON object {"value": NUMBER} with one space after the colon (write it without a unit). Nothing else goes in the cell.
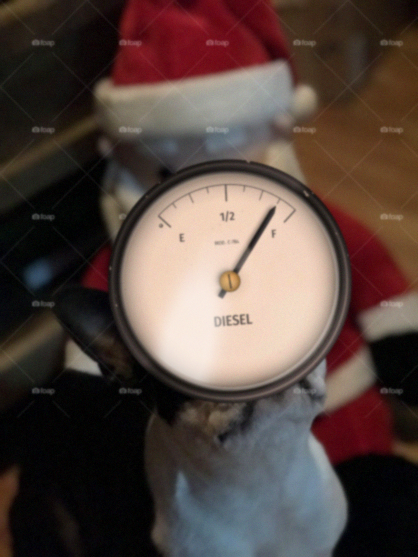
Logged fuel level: {"value": 0.875}
